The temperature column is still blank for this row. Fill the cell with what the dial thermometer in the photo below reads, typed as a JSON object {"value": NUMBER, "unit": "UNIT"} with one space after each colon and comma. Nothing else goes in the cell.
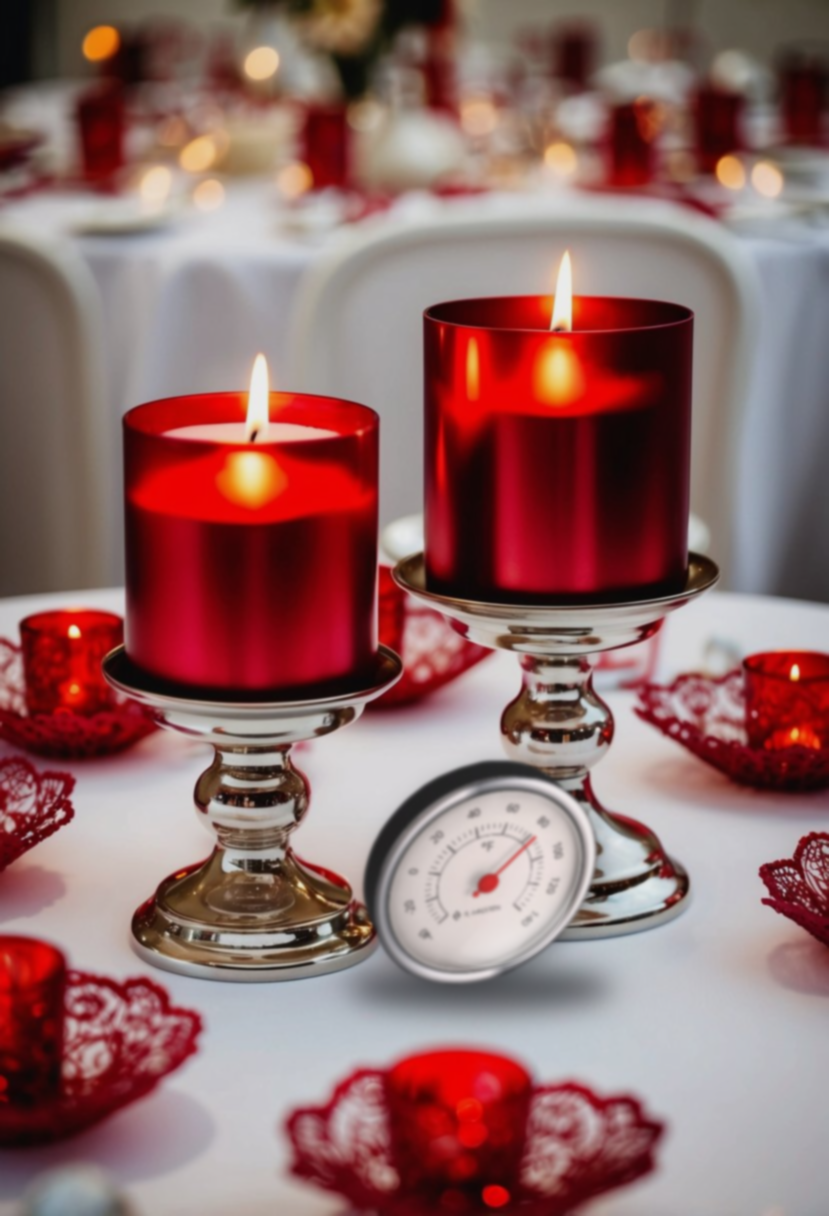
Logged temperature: {"value": 80, "unit": "°F"}
